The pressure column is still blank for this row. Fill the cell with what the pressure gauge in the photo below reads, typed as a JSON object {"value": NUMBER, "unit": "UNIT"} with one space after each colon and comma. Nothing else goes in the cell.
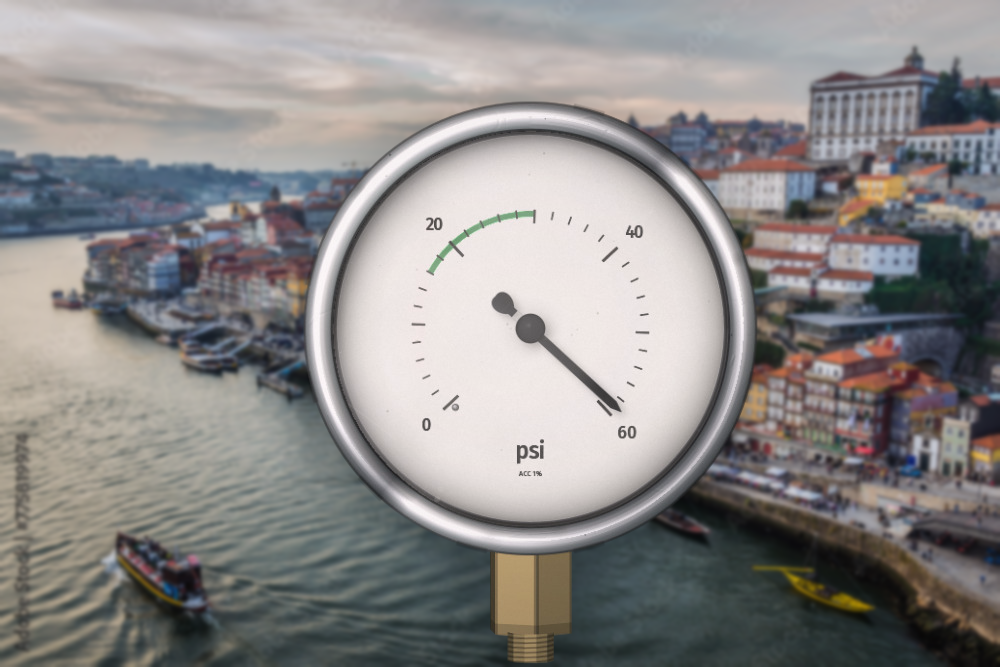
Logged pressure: {"value": 59, "unit": "psi"}
